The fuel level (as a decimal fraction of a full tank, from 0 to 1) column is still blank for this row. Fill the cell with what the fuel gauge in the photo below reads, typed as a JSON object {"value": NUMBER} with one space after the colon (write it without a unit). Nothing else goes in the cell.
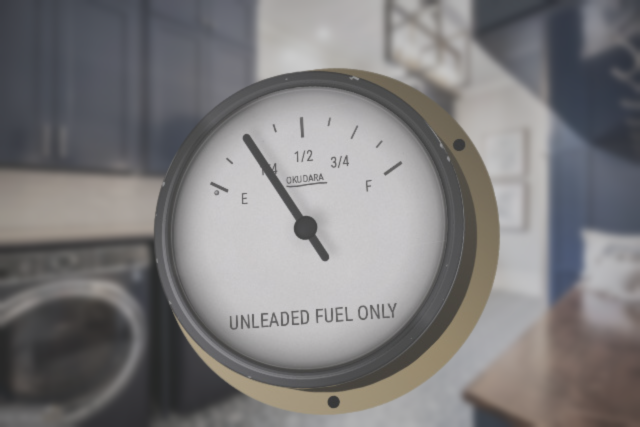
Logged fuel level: {"value": 0.25}
